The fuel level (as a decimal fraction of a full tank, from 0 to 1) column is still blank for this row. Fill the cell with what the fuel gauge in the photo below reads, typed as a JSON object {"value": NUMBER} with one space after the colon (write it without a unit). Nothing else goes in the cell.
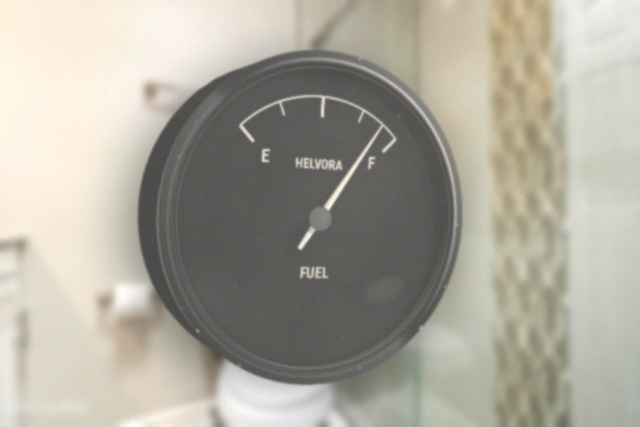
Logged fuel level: {"value": 0.875}
